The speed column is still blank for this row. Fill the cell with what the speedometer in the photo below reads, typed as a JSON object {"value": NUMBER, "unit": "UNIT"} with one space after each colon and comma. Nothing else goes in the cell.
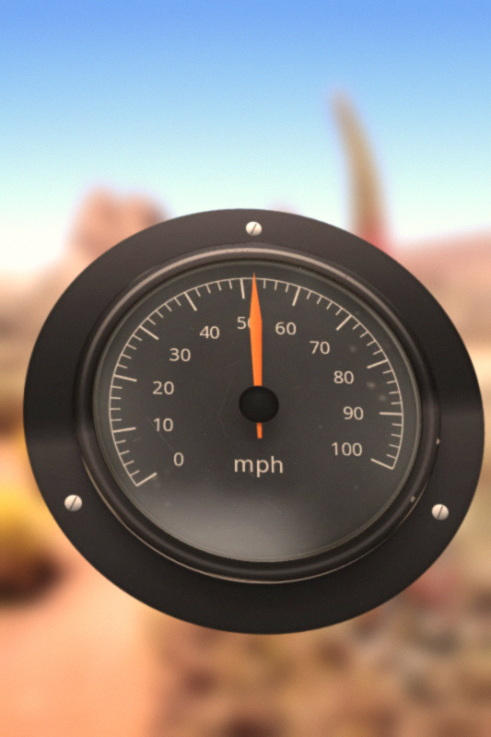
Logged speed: {"value": 52, "unit": "mph"}
